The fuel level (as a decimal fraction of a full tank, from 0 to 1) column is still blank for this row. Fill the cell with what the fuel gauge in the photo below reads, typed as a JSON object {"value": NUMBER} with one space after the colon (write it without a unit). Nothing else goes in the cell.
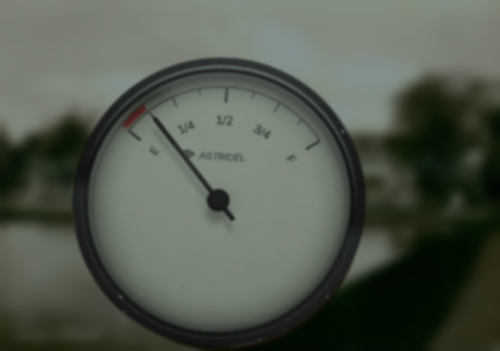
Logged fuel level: {"value": 0.125}
